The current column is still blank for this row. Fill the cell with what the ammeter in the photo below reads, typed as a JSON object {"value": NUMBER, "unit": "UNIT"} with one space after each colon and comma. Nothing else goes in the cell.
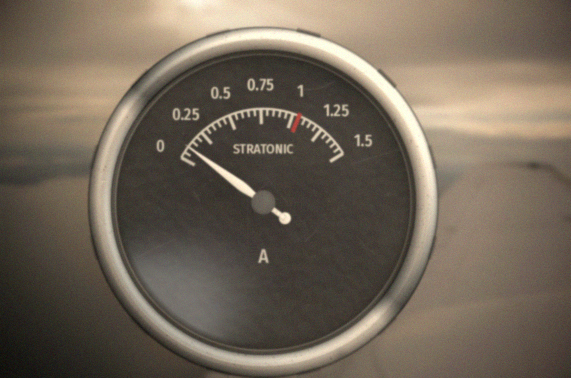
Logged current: {"value": 0.1, "unit": "A"}
